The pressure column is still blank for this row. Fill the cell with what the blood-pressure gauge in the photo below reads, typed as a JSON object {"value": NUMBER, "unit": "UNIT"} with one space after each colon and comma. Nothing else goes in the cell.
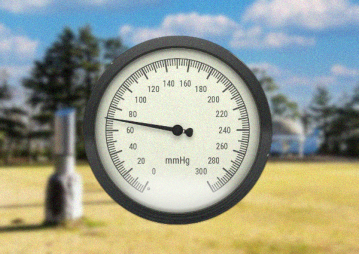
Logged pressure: {"value": 70, "unit": "mmHg"}
